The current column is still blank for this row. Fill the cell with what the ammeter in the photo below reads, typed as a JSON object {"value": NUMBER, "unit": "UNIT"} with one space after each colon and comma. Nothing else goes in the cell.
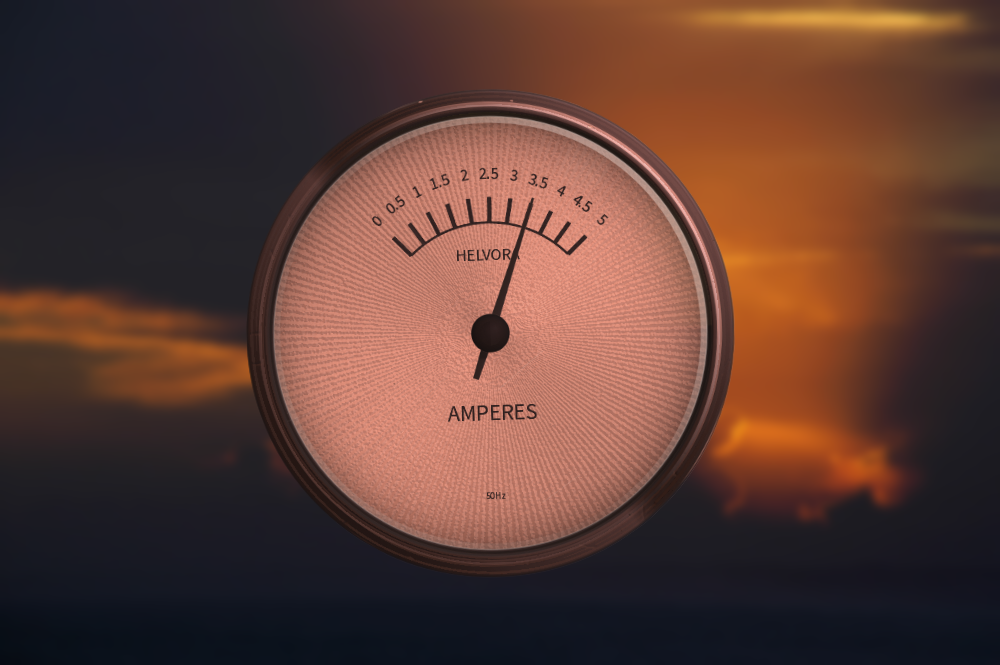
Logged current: {"value": 3.5, "unit": "A"}
